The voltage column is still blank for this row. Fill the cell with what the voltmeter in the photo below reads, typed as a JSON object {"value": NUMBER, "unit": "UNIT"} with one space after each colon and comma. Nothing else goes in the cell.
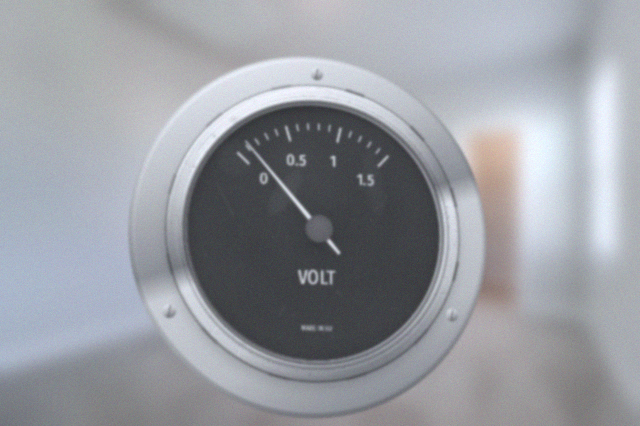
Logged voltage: {"value": 0.1, "unit": "V"}
